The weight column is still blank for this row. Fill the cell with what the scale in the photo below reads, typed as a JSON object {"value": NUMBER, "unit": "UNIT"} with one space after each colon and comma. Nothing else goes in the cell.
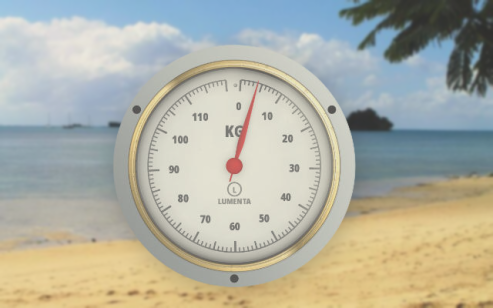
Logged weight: {"value": 4, "unit": "kg"}
